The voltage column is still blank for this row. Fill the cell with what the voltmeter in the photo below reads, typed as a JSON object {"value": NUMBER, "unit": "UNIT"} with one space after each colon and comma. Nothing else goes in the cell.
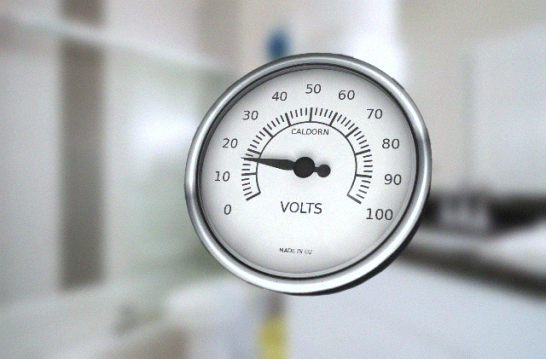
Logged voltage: {"value": 16, "unit": "V"}
